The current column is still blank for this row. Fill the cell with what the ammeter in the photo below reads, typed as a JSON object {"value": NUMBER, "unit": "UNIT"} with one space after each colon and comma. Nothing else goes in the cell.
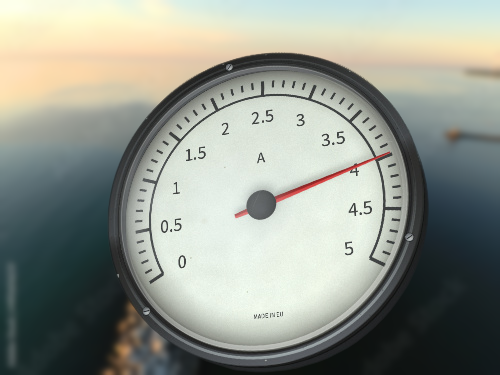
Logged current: {"value": 4, "unit": "A"}
